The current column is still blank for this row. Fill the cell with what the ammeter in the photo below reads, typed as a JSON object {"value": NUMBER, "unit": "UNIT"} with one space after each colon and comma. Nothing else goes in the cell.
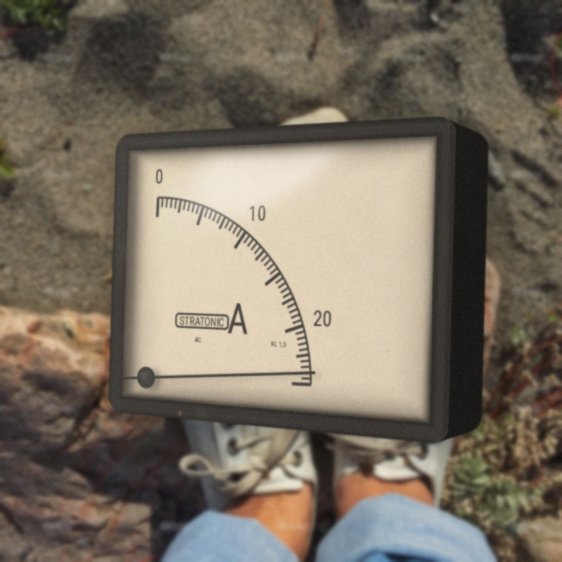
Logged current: {"value": 24, "unit": "A"}
